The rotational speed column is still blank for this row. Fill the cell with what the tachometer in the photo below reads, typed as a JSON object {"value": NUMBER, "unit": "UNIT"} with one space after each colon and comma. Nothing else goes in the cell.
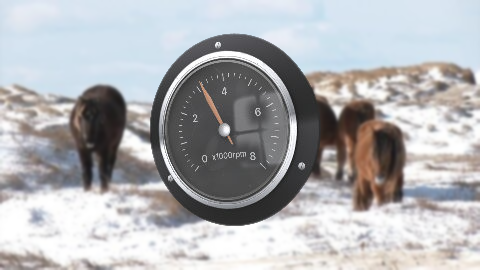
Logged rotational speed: {"value": 3200, "unit": "rpm"}
